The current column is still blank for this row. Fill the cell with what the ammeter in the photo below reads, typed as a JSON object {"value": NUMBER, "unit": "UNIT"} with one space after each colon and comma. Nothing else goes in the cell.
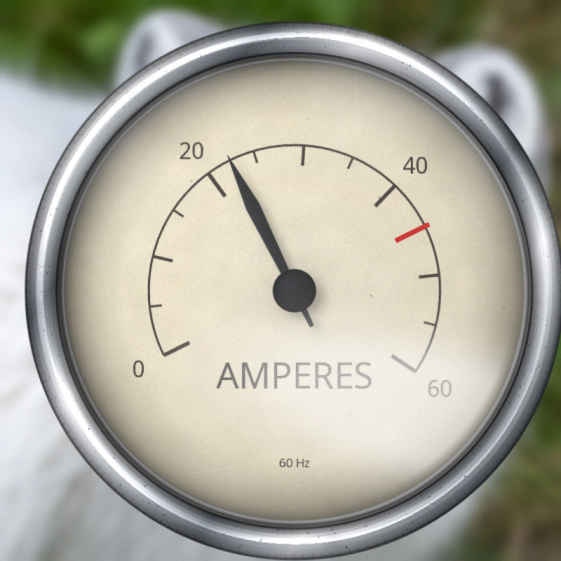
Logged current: {"value": 22.5, "unit": "A"}
